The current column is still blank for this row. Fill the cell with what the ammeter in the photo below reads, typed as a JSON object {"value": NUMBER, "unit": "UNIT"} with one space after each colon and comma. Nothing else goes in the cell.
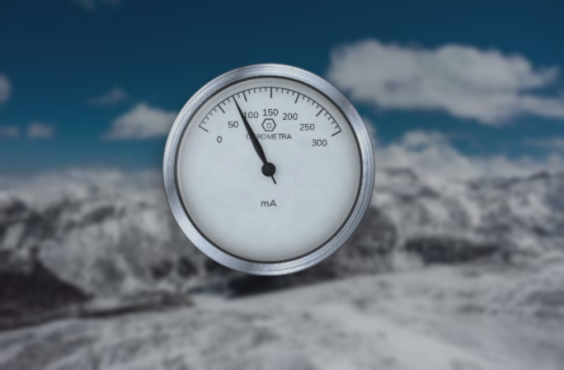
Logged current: {"value": 80, "unit": "mA"}
